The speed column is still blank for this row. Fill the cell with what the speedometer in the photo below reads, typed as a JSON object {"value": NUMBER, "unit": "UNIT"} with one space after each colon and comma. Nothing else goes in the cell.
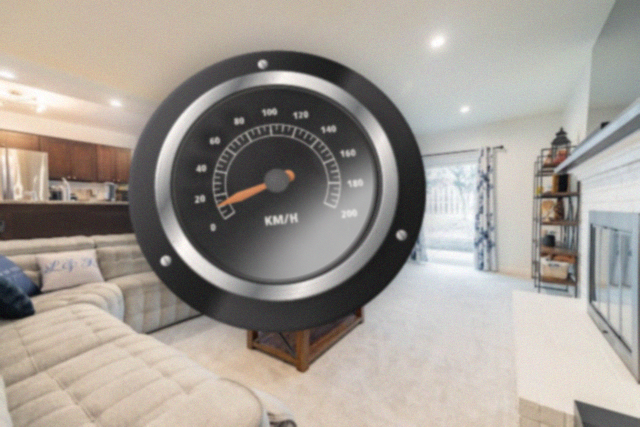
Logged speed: {"value": 10, "unit": "km/h"}
